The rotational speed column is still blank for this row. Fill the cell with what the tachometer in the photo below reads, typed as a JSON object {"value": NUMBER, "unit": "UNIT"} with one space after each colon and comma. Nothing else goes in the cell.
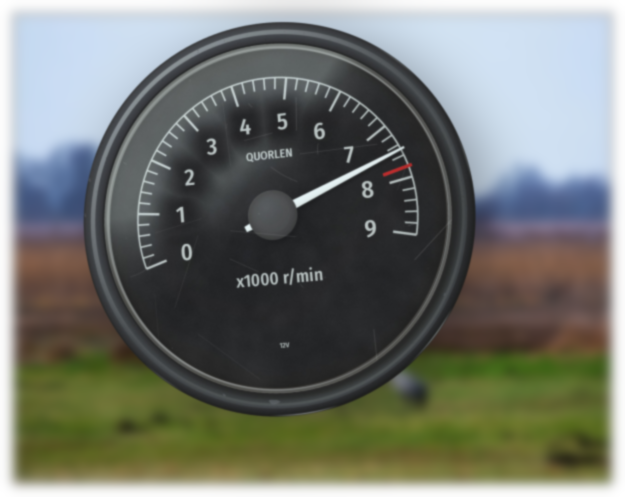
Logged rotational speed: {"value": 7500, "unit": "rpm"}
